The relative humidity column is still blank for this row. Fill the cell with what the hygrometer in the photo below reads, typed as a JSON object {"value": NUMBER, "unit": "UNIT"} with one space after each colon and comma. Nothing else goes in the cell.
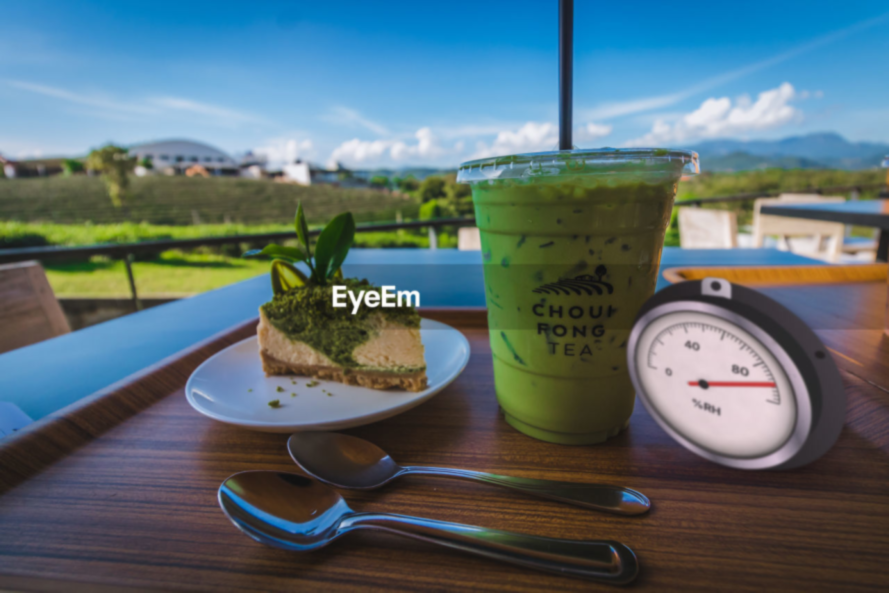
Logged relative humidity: {"value": 90, "unit": "%"}
